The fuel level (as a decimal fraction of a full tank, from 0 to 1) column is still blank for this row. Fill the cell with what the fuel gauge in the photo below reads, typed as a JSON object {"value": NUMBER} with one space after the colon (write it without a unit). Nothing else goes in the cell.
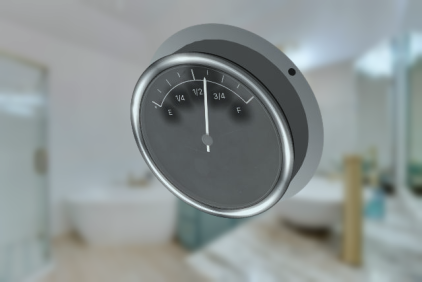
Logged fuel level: {"value": 0.625}
